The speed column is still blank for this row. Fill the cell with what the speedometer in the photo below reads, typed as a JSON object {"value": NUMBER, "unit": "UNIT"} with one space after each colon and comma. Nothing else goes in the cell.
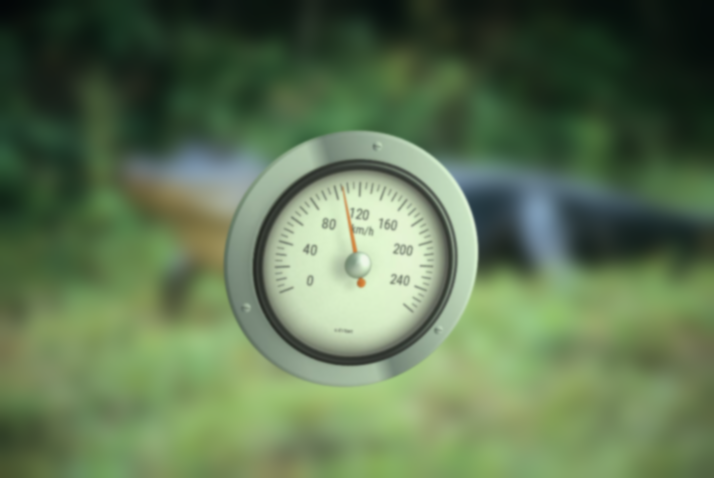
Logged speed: {"value": 105, "unit": "km/h"}
